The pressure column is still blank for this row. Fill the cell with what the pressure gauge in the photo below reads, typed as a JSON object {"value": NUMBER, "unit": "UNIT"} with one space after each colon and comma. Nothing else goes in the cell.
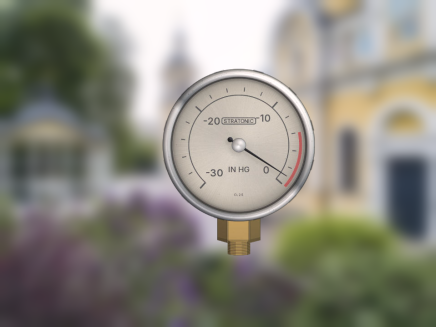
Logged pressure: {"value": -1, "unit": "inHg"}
